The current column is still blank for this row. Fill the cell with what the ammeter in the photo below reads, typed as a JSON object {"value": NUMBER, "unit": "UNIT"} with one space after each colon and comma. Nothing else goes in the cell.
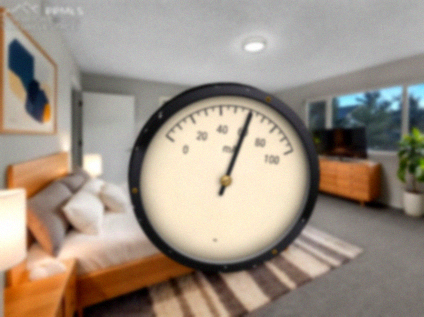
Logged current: {"value": 60, "unit": "mA"}
